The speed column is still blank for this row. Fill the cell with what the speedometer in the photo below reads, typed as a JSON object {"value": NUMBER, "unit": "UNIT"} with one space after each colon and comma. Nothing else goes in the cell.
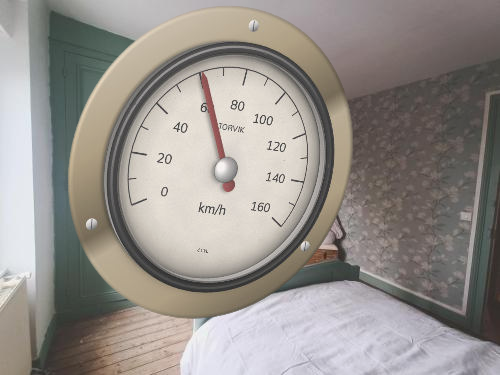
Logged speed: {"value": 60, "unit": "km/h"}
